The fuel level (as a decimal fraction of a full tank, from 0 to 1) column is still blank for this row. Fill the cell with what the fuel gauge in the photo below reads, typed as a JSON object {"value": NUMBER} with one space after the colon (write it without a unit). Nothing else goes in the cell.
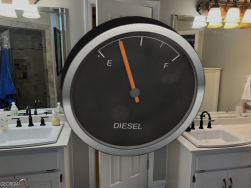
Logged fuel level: {"value": 0.25}
